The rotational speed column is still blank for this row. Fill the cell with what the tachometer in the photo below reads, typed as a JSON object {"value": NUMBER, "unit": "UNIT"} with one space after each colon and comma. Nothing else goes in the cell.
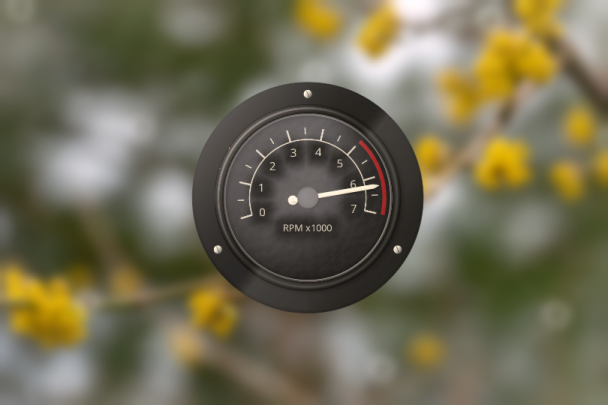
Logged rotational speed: {"value": 6250, "unit": "rpm"}
